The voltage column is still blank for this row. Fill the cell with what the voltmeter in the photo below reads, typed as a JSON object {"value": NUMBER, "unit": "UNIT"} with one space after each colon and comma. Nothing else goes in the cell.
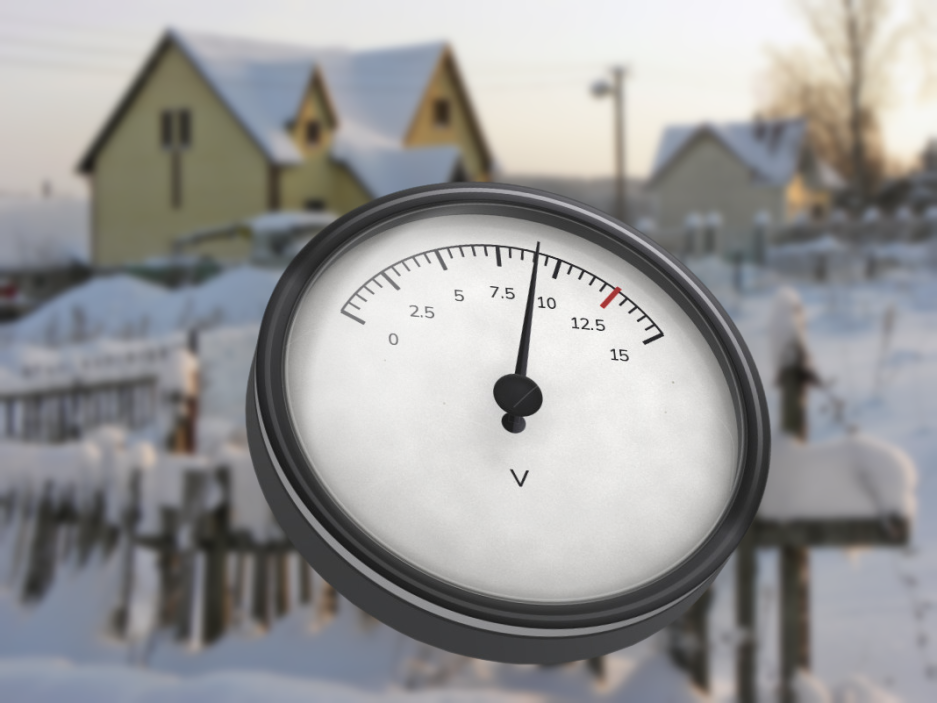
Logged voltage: {"value": 9, "unit": "V"}
